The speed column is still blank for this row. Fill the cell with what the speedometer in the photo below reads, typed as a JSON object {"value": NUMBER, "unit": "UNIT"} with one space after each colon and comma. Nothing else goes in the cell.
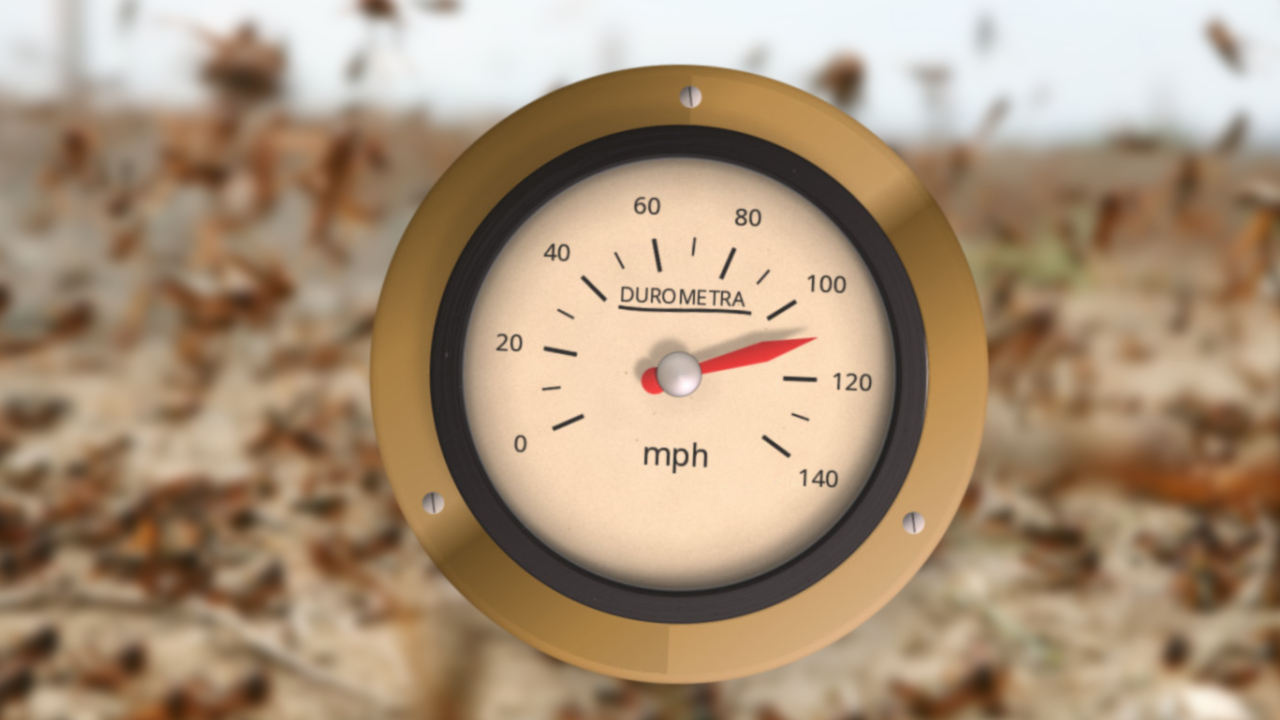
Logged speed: {"value": 110, "unit": "mph"}
